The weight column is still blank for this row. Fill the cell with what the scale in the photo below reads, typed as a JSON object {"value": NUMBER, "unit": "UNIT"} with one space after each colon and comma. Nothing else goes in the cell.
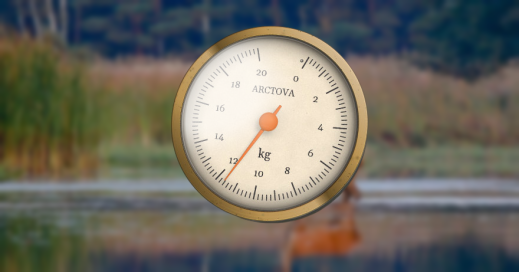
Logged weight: {"value": 11.6, "unit": "kg"}
